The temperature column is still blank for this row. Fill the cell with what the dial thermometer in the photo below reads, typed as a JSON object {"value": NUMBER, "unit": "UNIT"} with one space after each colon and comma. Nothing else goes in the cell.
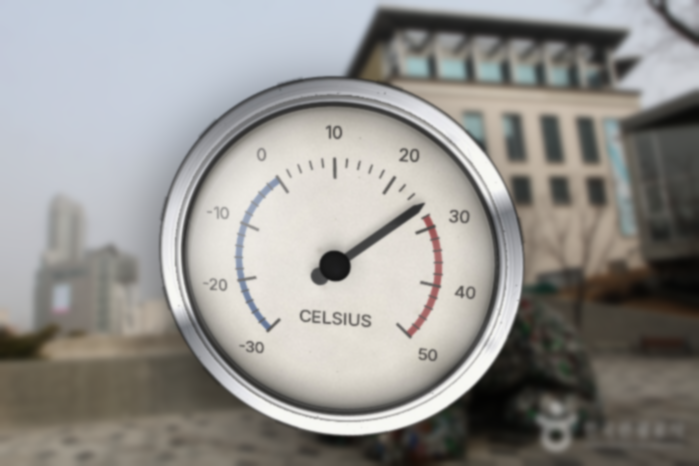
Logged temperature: {"value": 26, "unit": "°C"}
